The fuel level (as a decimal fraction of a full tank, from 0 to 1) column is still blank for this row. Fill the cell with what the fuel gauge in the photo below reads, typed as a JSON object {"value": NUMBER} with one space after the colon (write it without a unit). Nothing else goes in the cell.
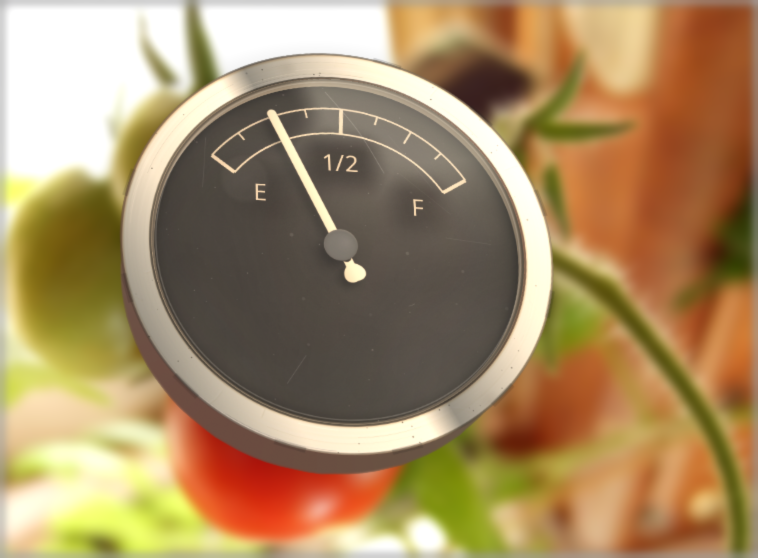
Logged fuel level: {"value": 0.25}
